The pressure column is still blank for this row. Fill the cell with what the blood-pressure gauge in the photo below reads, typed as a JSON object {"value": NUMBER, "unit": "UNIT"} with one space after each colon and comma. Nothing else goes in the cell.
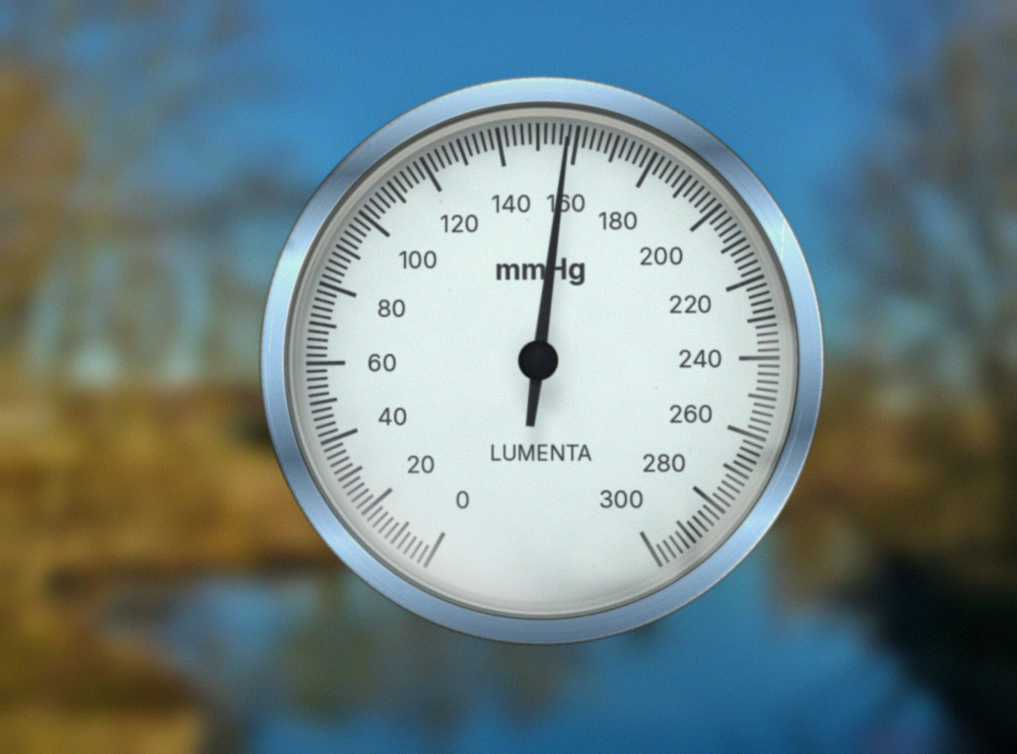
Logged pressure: {"value": 158, "unit": "mmHg"}
